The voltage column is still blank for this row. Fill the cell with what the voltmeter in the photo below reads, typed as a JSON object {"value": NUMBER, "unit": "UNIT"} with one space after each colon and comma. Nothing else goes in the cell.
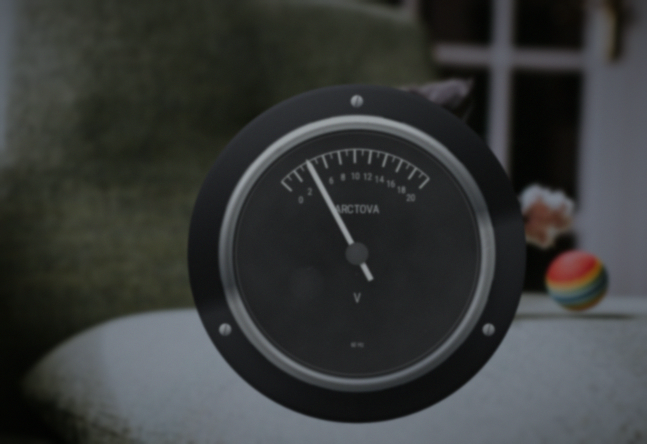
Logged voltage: {"value": 4, "unit": "V"}
